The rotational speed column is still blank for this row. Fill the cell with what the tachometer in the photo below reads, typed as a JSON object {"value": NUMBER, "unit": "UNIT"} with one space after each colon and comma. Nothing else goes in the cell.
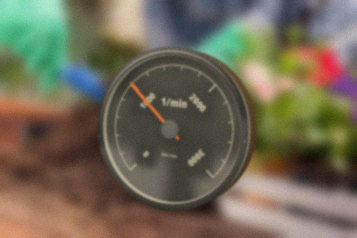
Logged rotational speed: {"value": 1000, "unit": "rpm"}
